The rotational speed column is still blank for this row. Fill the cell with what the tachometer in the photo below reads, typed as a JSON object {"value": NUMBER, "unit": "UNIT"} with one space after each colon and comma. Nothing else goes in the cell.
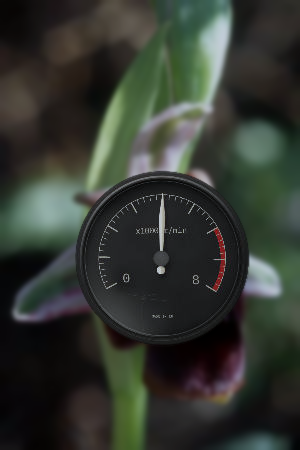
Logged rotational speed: {"value": 4000, "unit": "rpm"}
